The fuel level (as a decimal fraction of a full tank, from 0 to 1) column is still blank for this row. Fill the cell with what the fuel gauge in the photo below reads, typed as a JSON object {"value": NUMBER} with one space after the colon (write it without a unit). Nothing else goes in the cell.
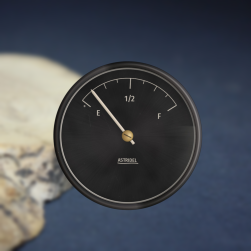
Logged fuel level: {"value": 0.125}
